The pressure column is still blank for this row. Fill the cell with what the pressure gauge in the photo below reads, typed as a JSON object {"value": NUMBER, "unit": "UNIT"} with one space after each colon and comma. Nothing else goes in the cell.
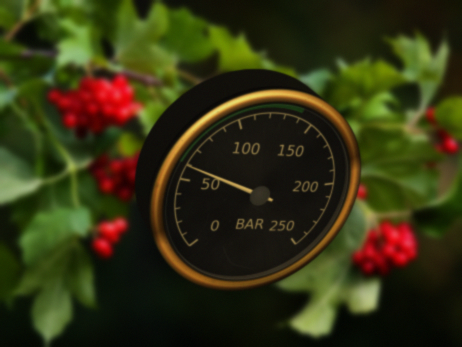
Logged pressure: {"value": 60, "unit": "bar"}
